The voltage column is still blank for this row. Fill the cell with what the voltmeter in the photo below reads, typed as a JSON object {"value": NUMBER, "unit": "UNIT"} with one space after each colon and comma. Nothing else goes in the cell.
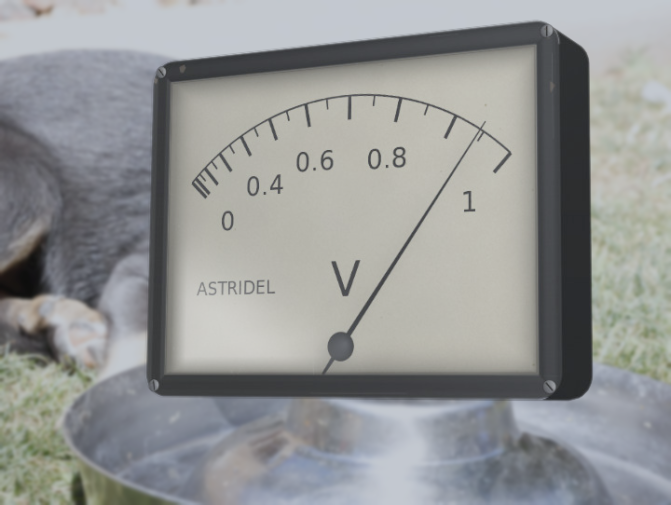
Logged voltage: {"value": 0.95, "unit": "V"}
